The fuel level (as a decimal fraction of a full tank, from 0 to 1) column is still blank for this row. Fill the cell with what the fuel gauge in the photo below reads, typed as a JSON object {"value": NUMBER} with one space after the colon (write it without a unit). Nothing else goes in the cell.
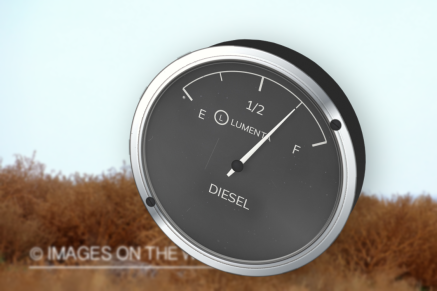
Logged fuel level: {"value": 0.75}
